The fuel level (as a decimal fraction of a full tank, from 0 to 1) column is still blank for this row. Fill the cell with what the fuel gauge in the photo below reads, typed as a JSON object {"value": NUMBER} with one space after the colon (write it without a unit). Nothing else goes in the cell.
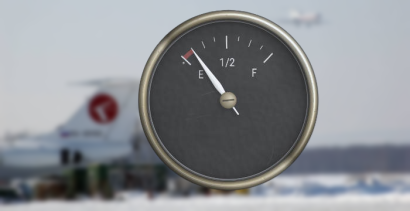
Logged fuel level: {"value": 0.125}
